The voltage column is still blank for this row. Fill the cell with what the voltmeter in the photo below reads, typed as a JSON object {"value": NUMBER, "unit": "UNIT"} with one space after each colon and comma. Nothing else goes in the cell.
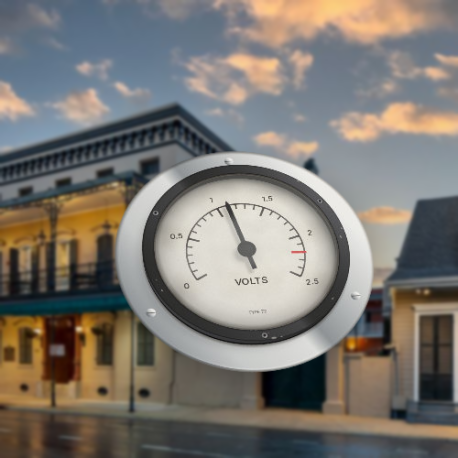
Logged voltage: {"value": 1.1, "unit": "V"}
